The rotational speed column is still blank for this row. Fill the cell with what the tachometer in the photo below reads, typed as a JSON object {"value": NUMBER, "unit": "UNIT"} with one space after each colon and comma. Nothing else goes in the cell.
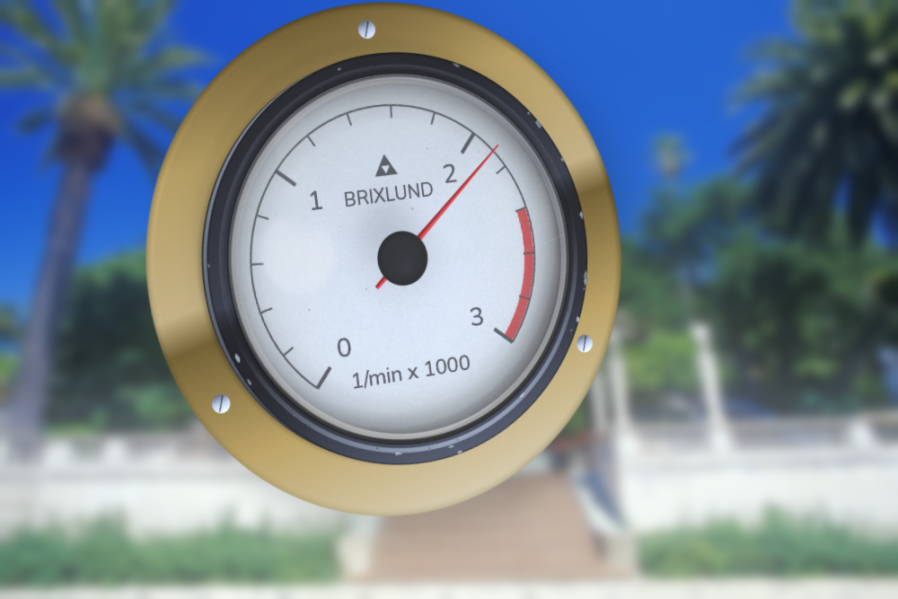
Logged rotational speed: {"value": 2100, "unit": "rpm"}
